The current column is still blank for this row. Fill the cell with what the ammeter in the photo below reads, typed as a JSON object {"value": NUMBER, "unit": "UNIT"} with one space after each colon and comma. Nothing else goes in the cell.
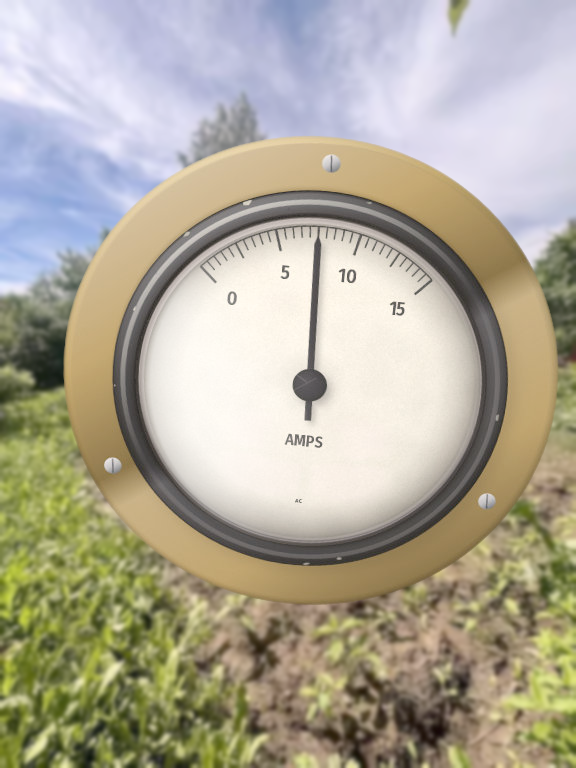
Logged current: {"value": 7.5, "unit": "A"}
